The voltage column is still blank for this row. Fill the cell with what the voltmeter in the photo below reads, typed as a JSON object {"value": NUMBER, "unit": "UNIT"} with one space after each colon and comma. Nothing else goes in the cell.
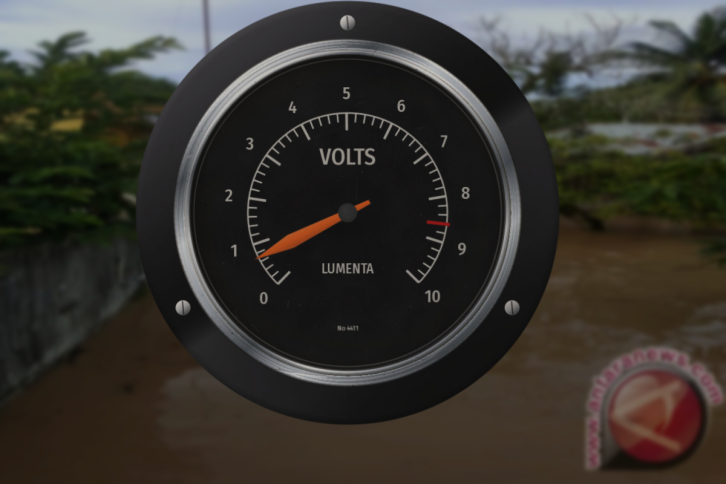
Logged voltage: {"value": 0.7, "unit": "V"}
